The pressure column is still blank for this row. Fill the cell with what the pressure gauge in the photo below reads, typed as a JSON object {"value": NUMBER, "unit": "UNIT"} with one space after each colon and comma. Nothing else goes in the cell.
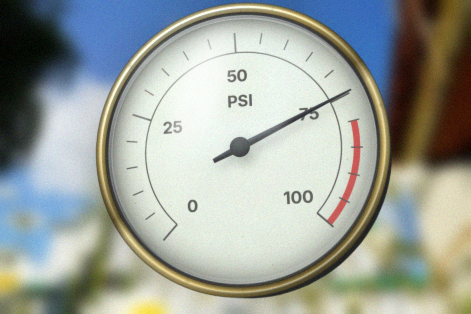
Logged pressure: {"value": 75, "unit": "psi"}
